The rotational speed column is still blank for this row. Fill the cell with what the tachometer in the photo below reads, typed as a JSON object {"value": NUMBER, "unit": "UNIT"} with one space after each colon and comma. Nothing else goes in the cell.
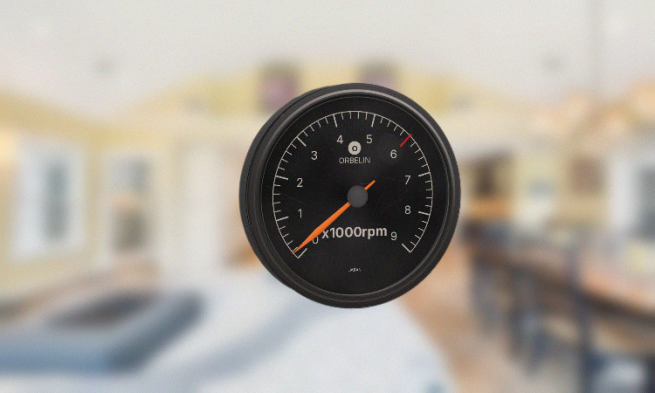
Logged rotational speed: {"value": 200, "unit": "rpm"}
